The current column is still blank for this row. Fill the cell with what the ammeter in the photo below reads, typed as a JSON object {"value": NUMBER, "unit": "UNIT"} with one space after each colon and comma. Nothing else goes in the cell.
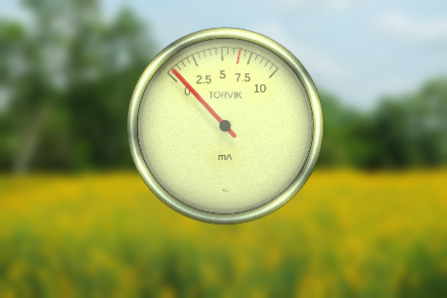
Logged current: {"value": 0.5, "unit": "mA"}
